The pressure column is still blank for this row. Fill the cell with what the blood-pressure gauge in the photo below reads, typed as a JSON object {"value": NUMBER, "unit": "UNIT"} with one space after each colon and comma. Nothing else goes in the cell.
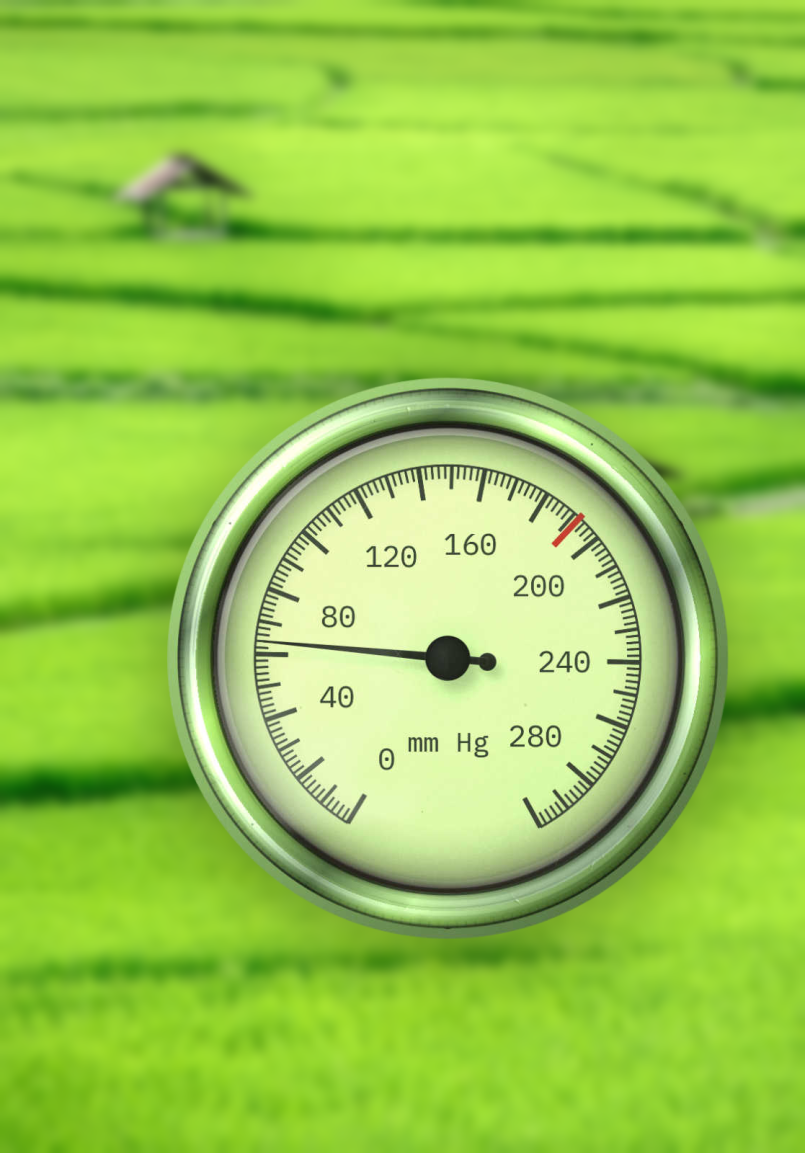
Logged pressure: {"value": 64, "unit": "mmHg"}
